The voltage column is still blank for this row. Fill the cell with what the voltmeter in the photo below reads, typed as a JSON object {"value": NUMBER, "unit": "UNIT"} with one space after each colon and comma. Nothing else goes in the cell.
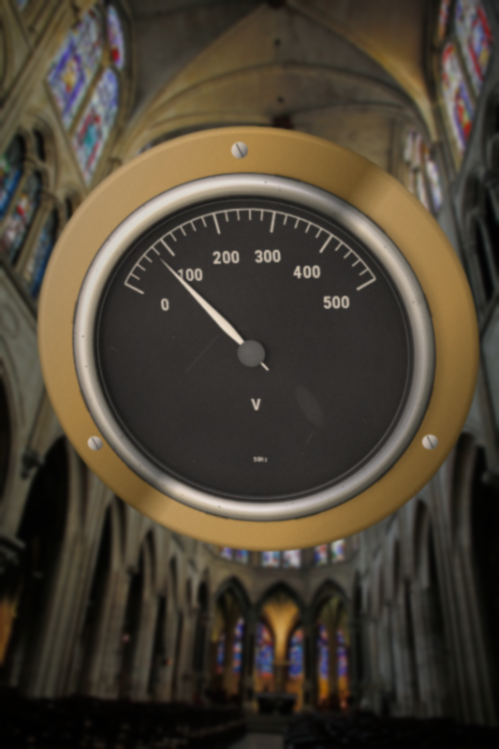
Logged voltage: {"value": 80, "unit": "V"}
